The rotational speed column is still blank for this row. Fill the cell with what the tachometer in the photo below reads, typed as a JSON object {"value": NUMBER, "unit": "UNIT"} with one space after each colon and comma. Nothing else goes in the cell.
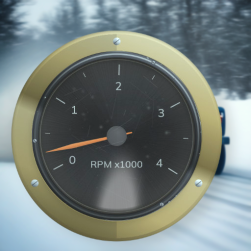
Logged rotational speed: {"value": 250, "unit": "rpm"}
